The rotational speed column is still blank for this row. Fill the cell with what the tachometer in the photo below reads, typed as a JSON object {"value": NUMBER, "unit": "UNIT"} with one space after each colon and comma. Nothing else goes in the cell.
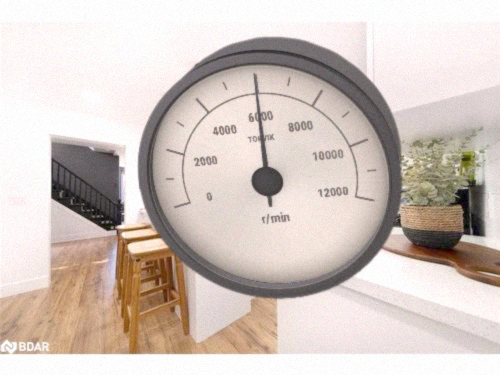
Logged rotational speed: {"value": 6000, "unit": "rpm"}
